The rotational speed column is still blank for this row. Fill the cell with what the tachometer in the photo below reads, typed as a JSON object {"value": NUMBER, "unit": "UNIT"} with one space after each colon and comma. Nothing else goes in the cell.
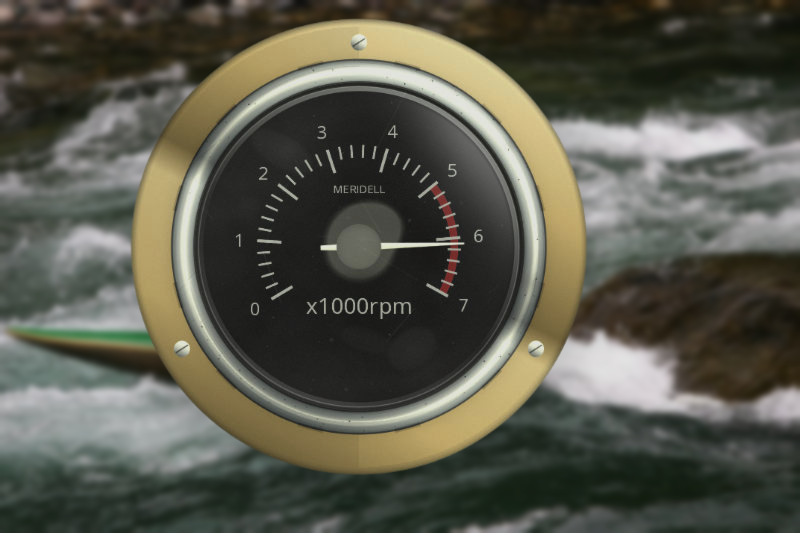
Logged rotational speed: {"value": 6100, "unit": "rpm"}
